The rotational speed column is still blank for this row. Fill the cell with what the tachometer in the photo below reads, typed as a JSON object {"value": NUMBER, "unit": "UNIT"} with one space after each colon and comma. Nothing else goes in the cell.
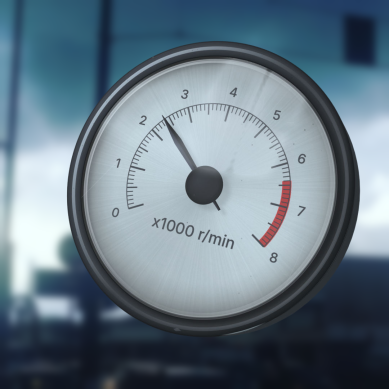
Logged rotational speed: {"value": 2400, "unit": "rpm"}
